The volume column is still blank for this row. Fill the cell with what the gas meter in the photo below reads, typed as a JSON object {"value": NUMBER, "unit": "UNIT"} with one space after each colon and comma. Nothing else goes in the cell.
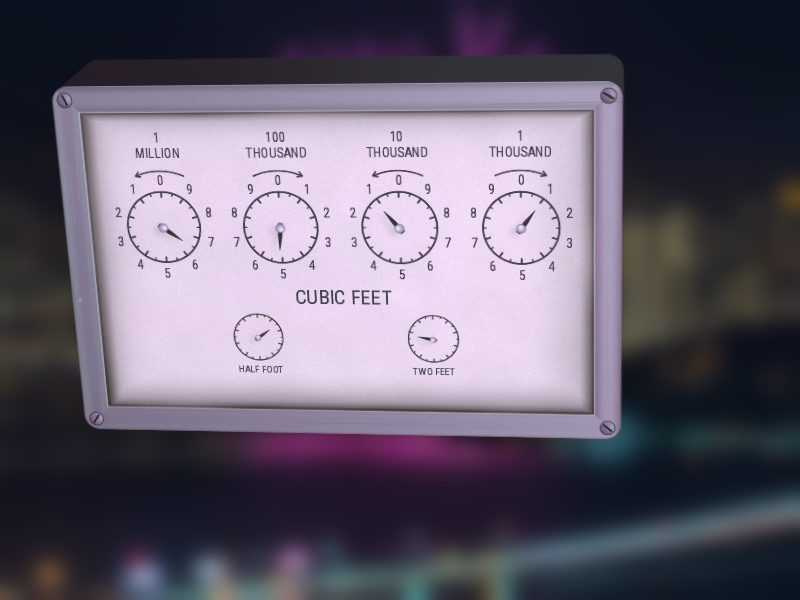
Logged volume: {"value": 651100, "unit": "ft³"}
